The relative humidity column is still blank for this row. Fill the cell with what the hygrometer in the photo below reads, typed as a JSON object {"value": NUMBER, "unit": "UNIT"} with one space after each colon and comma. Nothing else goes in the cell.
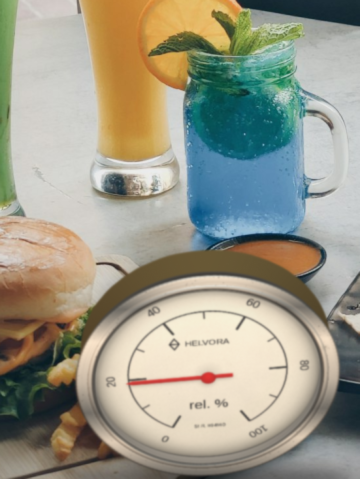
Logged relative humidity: {"value": 20, "unit": "%"}
